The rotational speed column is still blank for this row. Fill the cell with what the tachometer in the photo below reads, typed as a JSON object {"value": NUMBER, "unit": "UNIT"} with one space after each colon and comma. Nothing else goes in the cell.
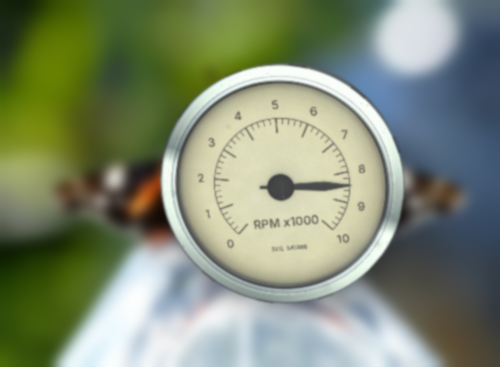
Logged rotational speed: {"value": 8400, "unit": "rpm"}
